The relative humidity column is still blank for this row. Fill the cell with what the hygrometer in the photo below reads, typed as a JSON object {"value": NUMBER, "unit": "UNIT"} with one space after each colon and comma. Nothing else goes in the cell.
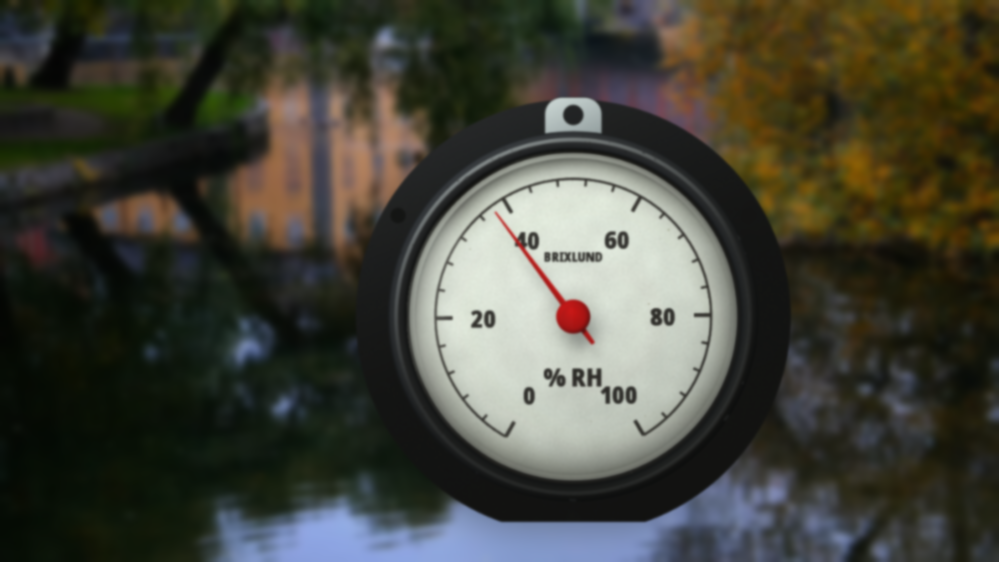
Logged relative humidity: {"value": 38, "unit": "%"}
